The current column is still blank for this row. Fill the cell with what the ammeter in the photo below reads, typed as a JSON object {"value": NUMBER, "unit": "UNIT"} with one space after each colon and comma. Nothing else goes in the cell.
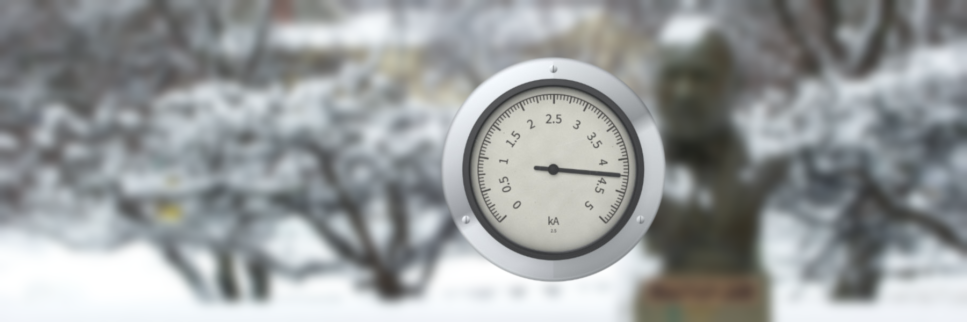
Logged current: {"value": 4.25, "unit": "kA"}
